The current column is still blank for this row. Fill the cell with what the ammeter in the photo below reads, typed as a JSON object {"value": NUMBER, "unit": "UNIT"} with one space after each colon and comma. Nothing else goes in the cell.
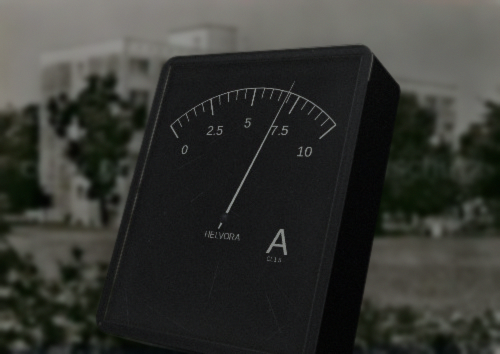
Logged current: {"value": 7, "unit": "A"}
